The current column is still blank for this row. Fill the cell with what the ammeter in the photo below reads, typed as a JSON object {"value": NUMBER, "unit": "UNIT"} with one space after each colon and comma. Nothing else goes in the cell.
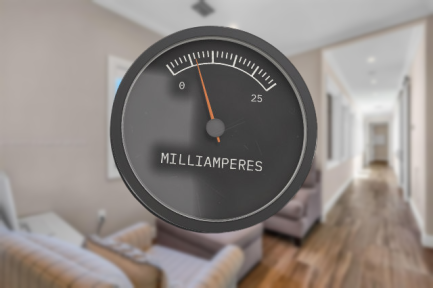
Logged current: {"value": 6, "unit": "mA"}
